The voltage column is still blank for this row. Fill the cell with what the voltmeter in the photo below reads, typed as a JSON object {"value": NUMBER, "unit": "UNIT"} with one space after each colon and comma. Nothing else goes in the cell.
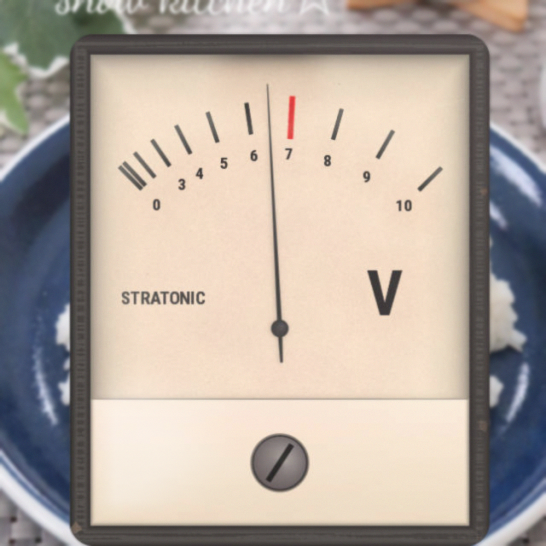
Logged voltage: {"value": 6.5, "unit": "V"}
